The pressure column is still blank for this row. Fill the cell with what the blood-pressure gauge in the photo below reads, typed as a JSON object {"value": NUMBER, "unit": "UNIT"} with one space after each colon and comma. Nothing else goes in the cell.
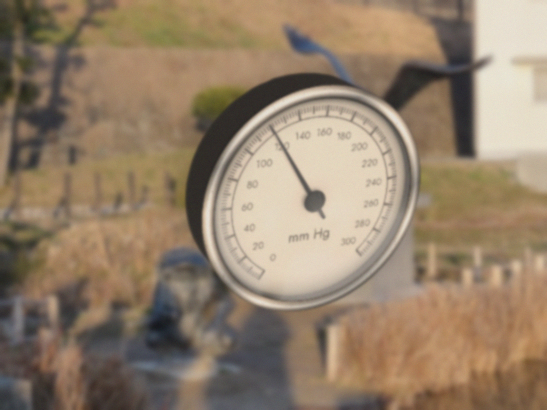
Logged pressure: {"value": 120, "unit": "mmHg"}
